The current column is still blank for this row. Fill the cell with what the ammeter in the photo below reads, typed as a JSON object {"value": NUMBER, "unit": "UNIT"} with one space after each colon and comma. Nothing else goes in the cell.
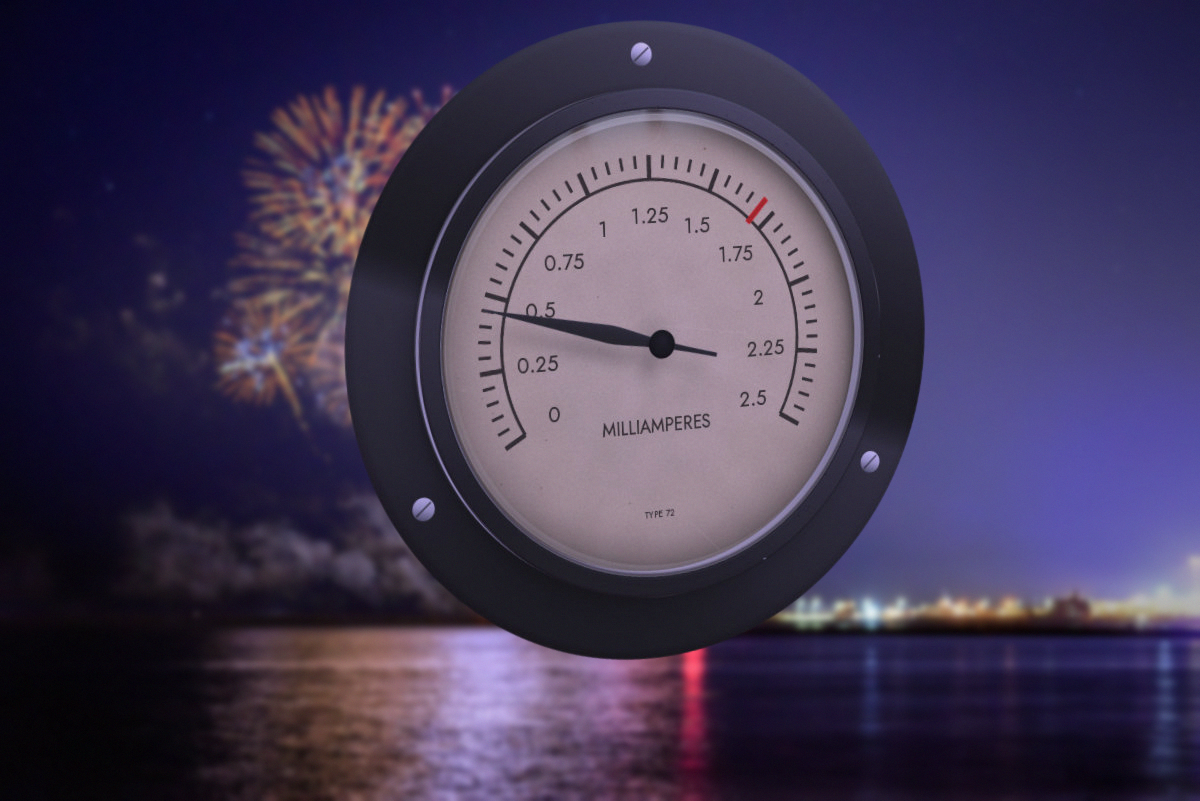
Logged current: {"value": 0.45, "unit": "mA"}
